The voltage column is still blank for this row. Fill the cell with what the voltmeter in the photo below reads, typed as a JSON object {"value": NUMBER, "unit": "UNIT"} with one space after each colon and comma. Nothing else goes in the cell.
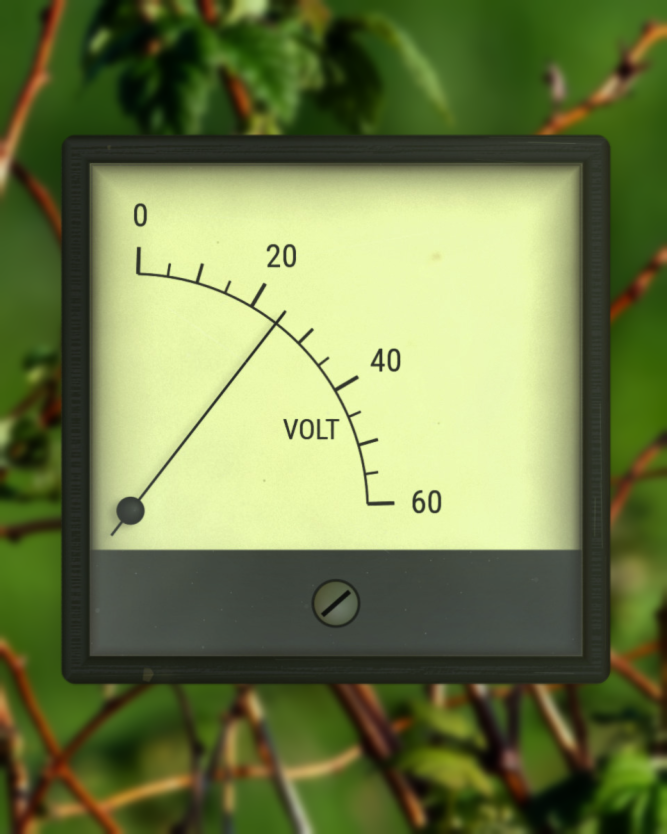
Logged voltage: {"value": 25, "unit": "V"}
